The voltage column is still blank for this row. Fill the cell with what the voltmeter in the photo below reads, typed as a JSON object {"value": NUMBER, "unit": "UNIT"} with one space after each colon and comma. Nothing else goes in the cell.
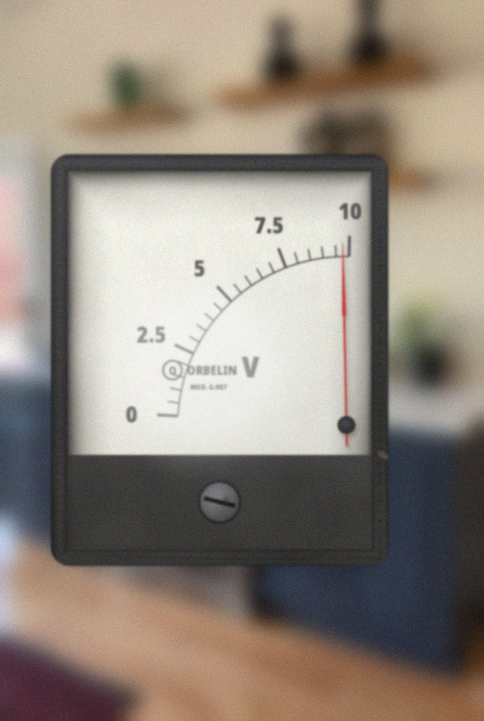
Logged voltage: {"value": 9.75, "unit": "V"}
